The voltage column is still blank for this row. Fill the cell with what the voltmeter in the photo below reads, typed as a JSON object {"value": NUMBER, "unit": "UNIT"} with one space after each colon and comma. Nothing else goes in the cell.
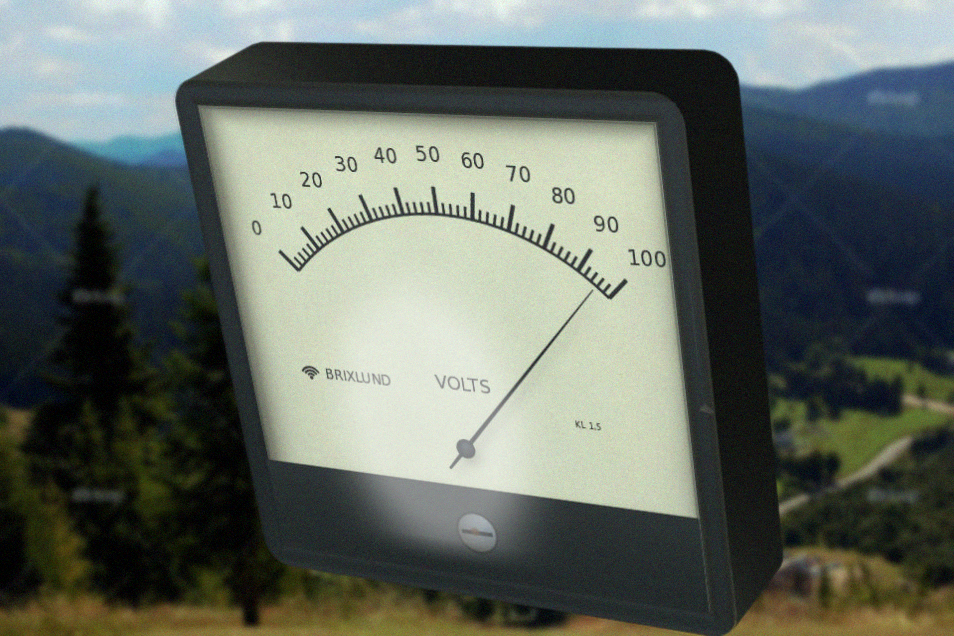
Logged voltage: {"value": 96, "unit": "V"}
